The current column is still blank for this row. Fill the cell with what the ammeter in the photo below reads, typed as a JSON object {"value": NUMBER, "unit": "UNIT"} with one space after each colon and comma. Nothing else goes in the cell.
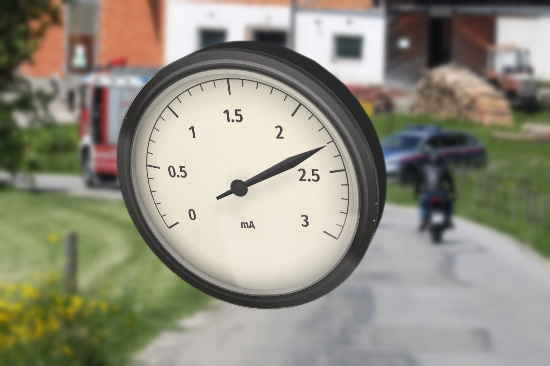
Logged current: {"value": 2.3, "unit": "mA"}
